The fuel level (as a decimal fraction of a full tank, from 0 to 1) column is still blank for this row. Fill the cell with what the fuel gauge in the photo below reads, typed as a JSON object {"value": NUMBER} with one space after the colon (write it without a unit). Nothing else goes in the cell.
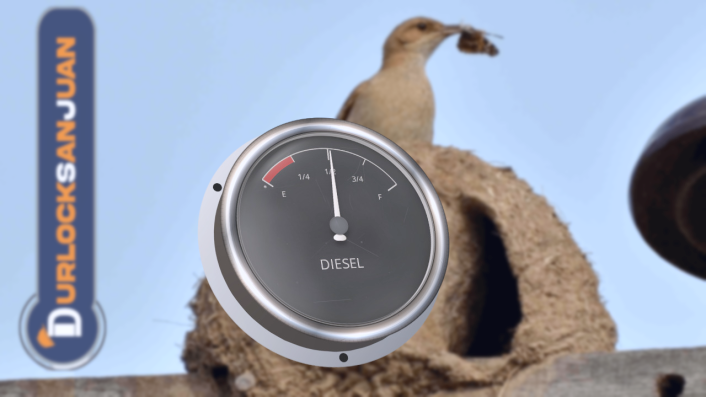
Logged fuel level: {"value": 0.5}
